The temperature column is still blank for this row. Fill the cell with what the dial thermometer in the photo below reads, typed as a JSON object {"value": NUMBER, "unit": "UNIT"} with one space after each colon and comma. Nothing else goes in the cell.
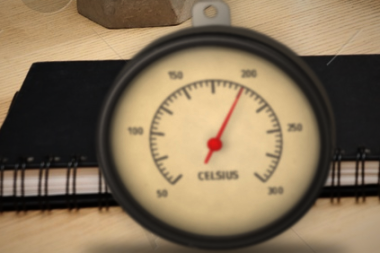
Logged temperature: {"value": 200, "unit": "°C"}
